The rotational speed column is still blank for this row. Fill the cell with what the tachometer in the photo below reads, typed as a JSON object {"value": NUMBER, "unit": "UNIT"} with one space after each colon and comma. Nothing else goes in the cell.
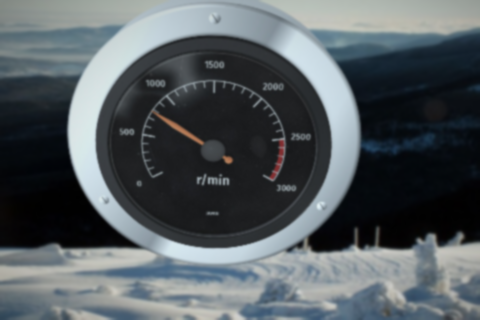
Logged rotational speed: {"value": 800, "unit": "rpm"}
